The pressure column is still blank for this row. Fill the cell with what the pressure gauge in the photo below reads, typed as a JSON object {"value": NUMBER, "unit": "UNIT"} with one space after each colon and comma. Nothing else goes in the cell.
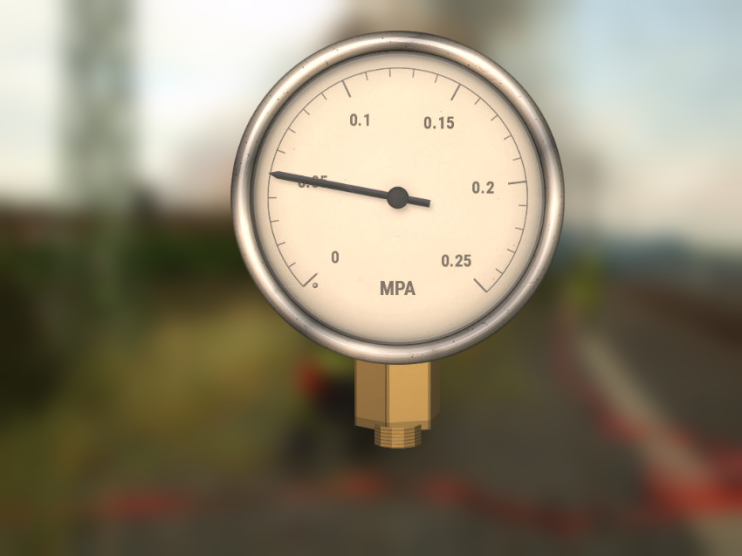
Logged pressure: {"value": 0.05, "unit": "MPa"}
